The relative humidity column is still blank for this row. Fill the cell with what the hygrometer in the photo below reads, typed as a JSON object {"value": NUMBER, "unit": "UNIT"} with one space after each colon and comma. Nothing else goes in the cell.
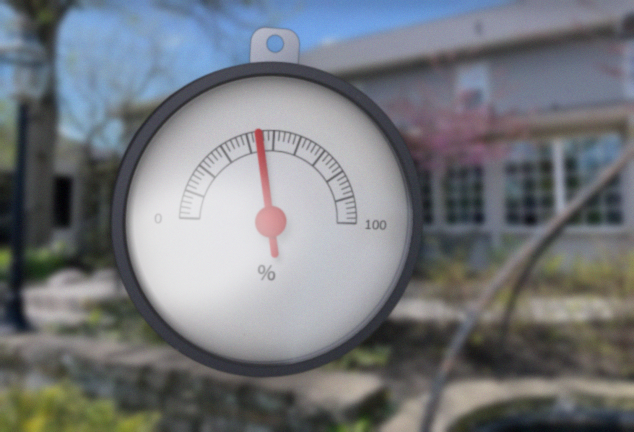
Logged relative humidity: {"value": 44, "unit": "%"}
